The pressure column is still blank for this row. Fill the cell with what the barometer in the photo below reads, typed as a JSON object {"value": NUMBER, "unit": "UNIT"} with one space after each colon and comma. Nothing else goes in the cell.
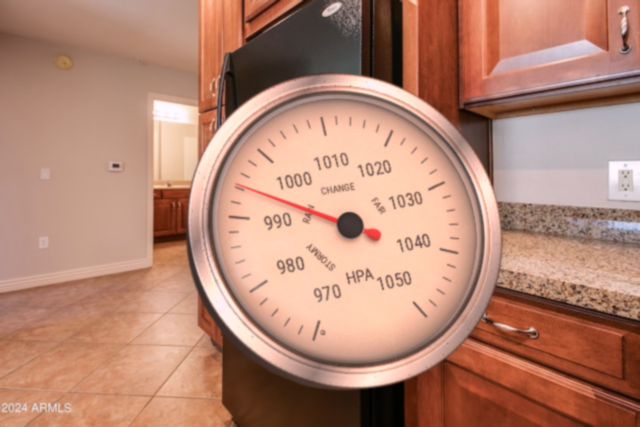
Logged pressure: {"value": 994, "unit": "hPa"}
